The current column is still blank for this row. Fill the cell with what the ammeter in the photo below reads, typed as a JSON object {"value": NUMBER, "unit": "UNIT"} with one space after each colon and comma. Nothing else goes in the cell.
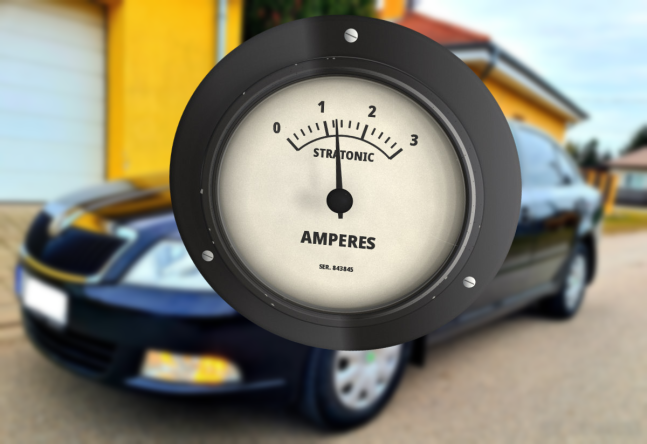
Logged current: {"value": 1.3, "unit": "A"}
